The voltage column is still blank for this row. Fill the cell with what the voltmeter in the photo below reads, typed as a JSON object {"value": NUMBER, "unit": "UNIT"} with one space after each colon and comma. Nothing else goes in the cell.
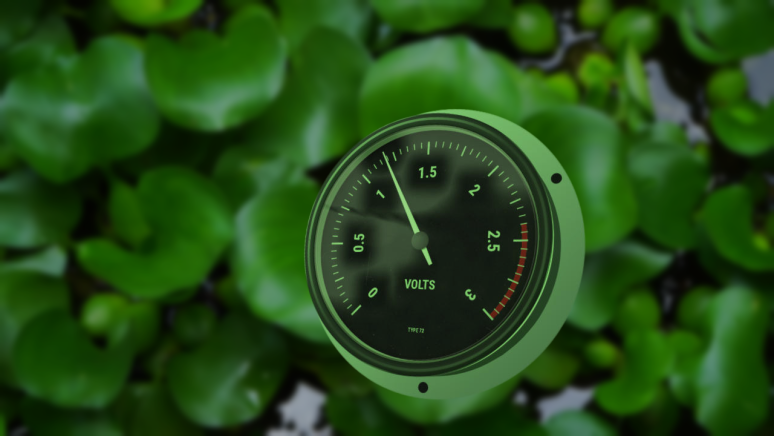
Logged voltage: {"value": 1.2, "unit": "V"}
